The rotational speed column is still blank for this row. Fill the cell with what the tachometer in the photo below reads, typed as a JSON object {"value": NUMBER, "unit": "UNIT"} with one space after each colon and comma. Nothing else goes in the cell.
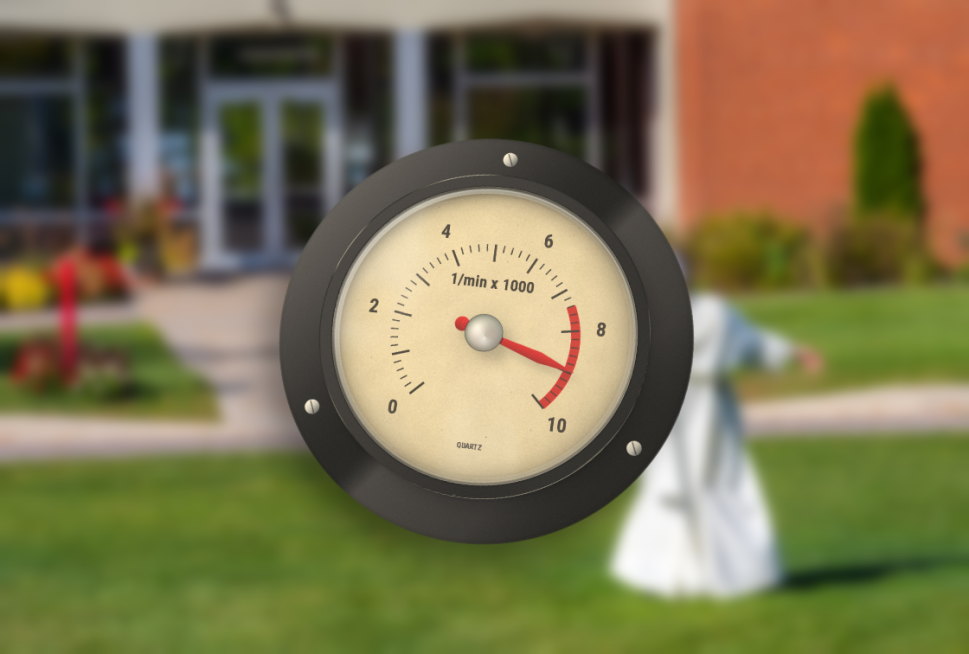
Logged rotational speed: {"value": 9000, "unit": "rpm"}
